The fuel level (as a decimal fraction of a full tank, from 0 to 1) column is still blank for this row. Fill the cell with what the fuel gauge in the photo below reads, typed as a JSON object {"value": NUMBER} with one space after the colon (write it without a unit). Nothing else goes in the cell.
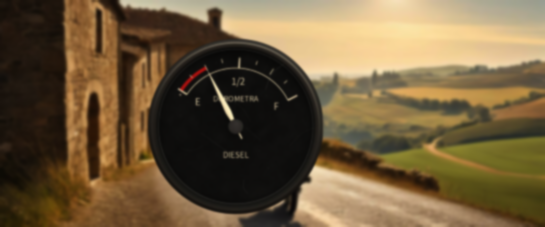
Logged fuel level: {"value": 0.25}
